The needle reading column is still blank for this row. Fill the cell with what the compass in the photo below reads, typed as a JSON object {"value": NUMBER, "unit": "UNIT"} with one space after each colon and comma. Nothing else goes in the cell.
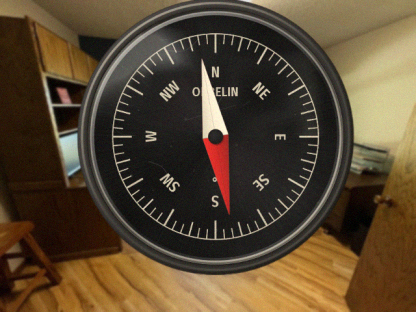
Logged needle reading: {"value": 170, "unit": "°"}
